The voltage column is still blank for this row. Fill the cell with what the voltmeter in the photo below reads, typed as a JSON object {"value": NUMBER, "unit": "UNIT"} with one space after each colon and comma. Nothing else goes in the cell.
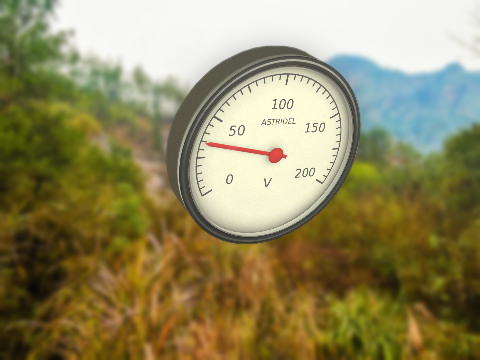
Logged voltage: {"value": 35, "unit": "V"}
